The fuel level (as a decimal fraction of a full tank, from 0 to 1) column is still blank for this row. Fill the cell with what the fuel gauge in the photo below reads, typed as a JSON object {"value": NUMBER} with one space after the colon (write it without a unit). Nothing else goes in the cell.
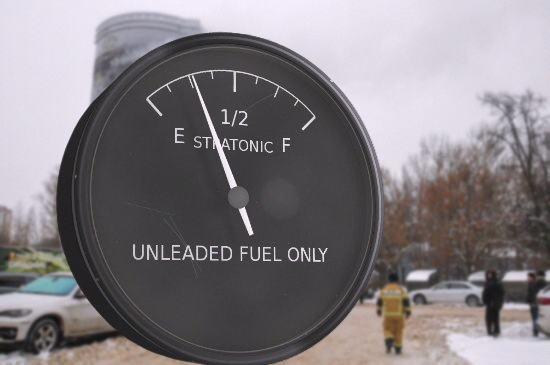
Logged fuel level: {"value": 0.25}
